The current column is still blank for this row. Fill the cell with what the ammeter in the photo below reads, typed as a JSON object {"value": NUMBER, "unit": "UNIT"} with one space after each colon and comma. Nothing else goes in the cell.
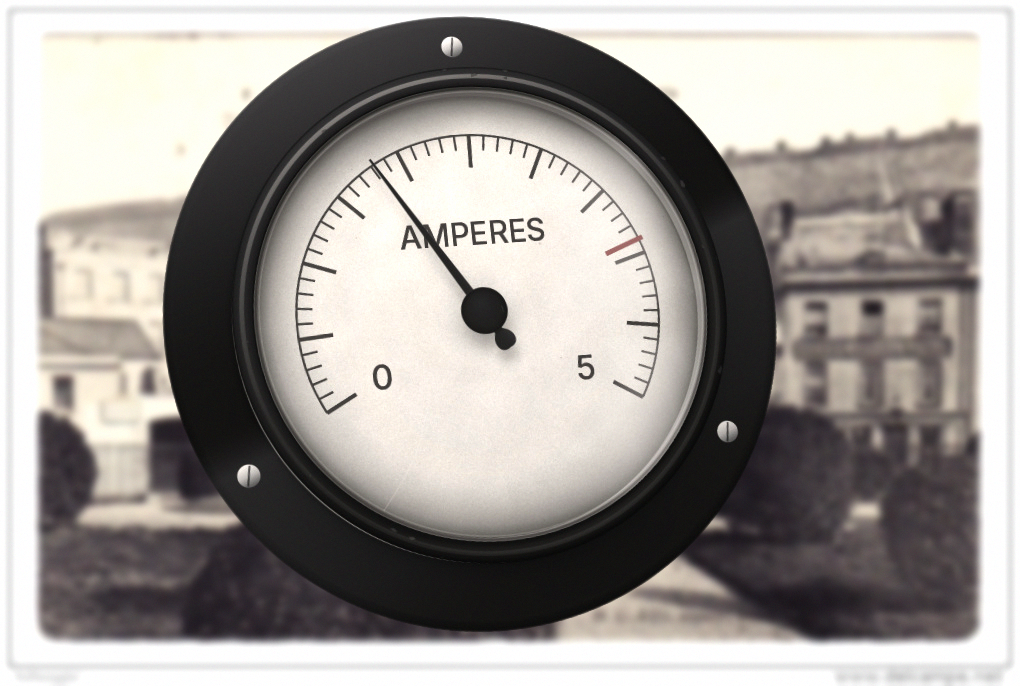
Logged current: {"value": 1.8, "unit": "A"}
